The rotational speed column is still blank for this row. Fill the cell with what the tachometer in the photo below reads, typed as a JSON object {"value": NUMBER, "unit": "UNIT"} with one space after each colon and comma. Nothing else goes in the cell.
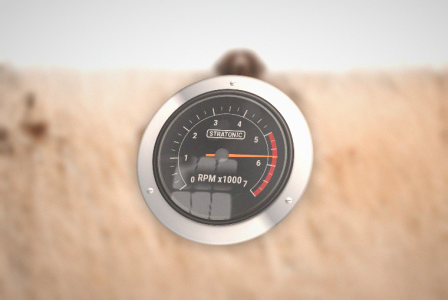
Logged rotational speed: {"value": 5750, "unit": "rpm"}
